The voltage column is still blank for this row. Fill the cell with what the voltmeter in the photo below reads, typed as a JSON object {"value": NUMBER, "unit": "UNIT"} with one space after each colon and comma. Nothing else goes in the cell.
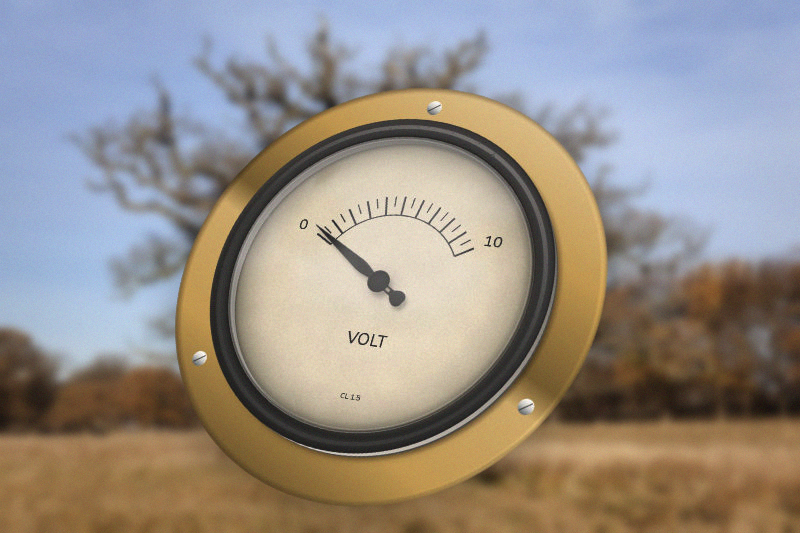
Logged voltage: {"value": 0.25, "unit": "V"}
